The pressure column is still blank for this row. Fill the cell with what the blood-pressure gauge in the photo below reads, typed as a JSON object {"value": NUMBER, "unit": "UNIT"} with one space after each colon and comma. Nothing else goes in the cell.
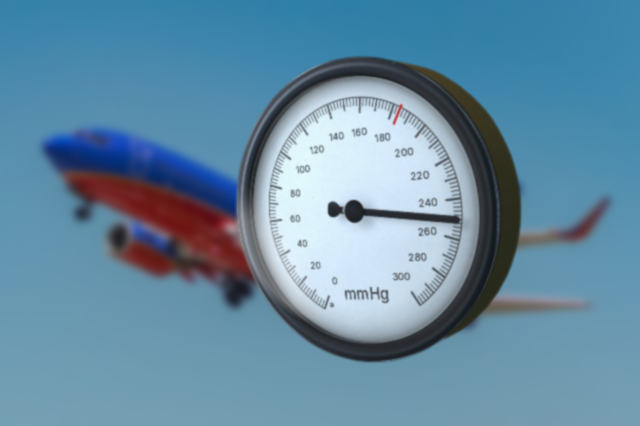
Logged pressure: {"value": 250, "unit": "mmHg"}
